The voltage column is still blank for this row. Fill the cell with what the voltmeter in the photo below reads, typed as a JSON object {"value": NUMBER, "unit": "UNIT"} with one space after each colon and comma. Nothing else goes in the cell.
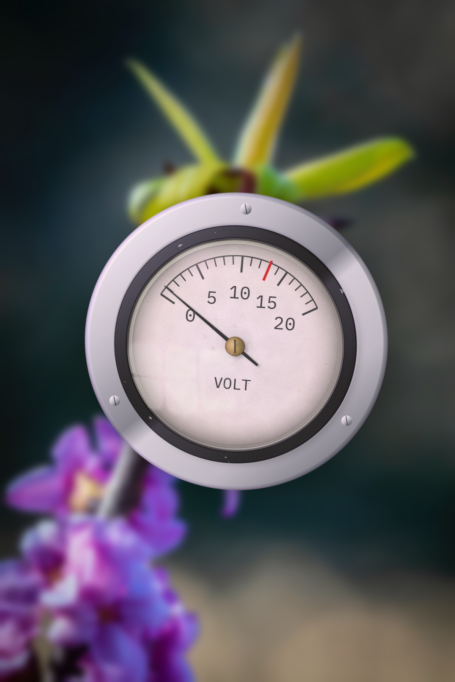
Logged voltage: {"value": 1, "unit": "V"}
